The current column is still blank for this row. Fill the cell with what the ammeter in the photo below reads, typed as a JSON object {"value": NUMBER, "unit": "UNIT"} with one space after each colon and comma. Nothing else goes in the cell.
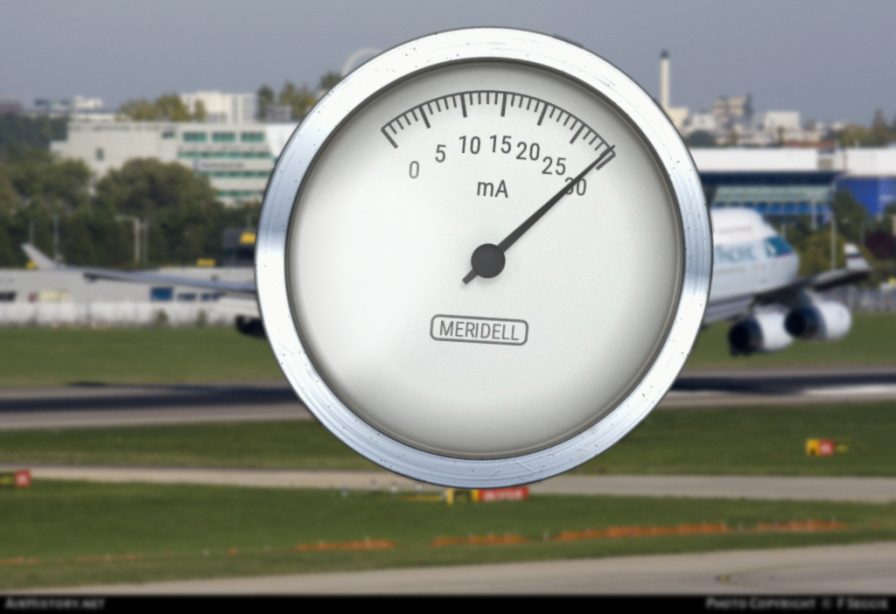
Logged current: {"value": 29, "unit": "mA"}
